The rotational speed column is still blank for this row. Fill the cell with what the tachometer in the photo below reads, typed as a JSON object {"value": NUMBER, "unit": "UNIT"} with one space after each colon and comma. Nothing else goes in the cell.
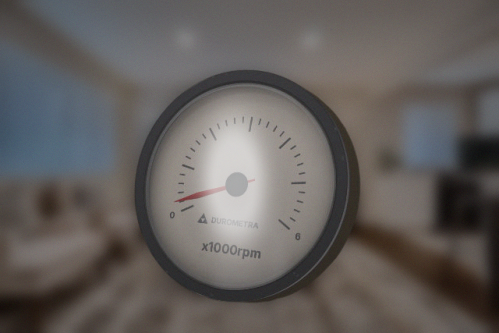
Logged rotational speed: {"value": 200, "unit": "rpm"}
